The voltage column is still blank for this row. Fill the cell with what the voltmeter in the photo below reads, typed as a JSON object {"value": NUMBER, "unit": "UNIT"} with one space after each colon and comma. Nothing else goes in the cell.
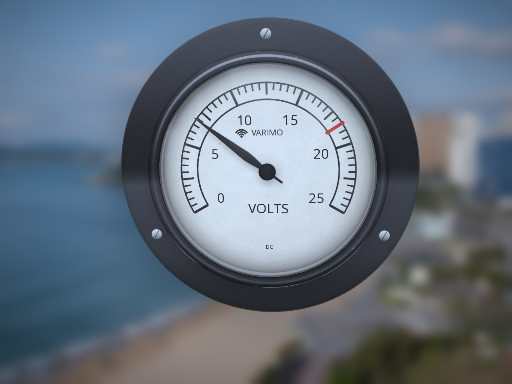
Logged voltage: {"value": 7, "unit": "V"}
